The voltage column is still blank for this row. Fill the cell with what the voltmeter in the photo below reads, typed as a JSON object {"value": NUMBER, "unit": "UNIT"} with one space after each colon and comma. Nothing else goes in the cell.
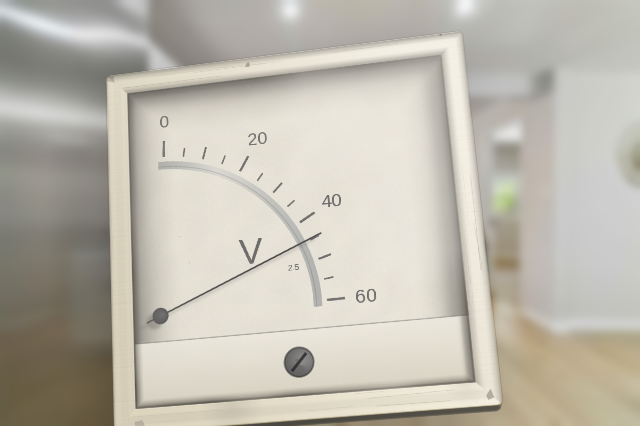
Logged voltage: {"value": 45, "unit": "V"}
